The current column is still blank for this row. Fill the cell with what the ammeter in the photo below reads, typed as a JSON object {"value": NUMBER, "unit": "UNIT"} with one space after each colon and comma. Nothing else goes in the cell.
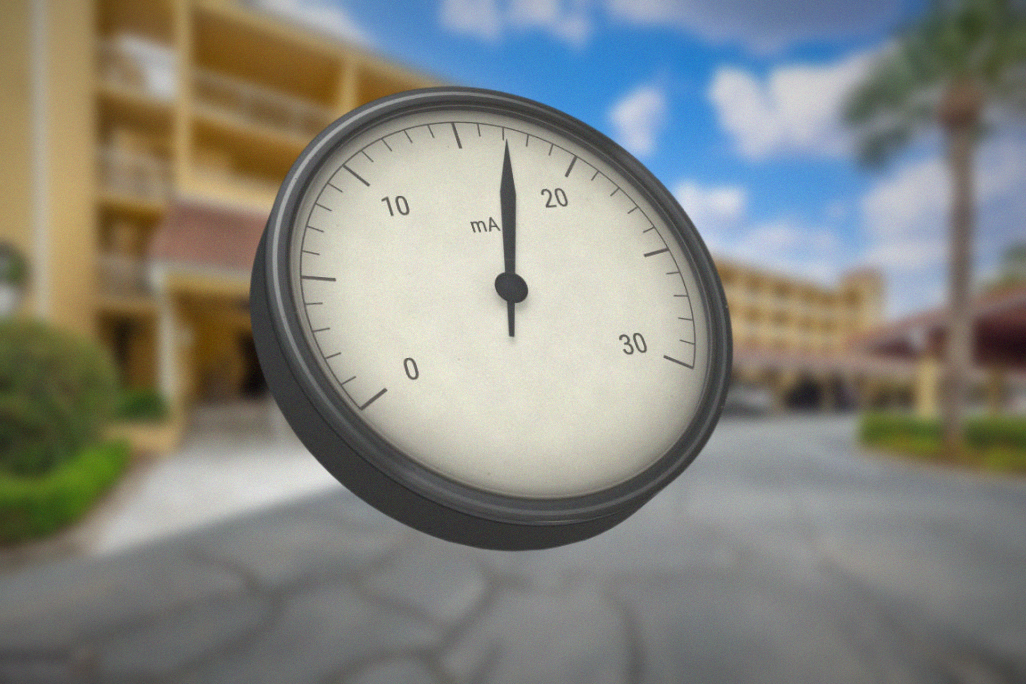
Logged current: {"value": 17, "unit": "mA"}
